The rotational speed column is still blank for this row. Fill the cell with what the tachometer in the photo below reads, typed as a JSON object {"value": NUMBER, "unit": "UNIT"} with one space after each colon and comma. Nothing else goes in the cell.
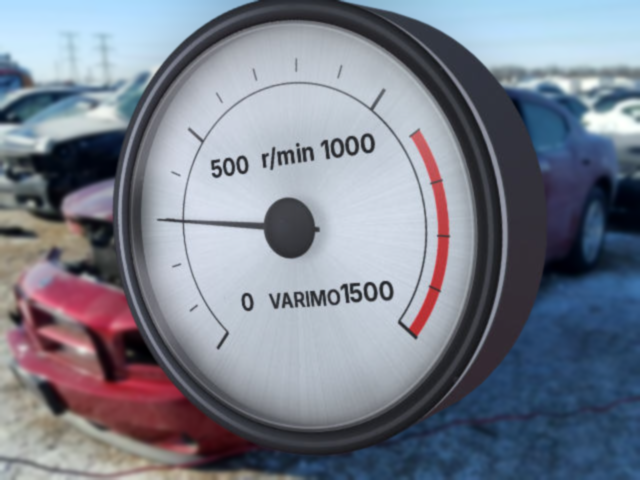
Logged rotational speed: {"value": 300, "unit": "rpm"}
